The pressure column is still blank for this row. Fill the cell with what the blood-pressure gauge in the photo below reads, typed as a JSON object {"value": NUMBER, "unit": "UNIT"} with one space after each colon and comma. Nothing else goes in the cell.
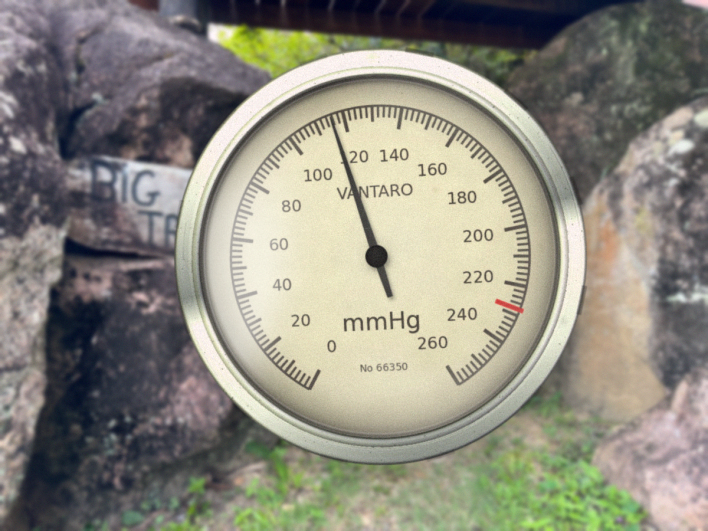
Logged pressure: {"value": 116, "unit": "mmHg"}
